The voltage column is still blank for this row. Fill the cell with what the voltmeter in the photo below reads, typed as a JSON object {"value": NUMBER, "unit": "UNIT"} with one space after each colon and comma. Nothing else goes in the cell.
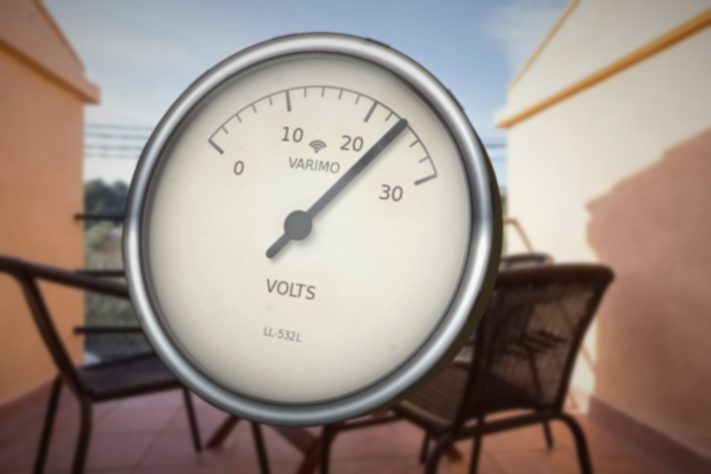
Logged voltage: {"value": 24, "unit": "V"}
